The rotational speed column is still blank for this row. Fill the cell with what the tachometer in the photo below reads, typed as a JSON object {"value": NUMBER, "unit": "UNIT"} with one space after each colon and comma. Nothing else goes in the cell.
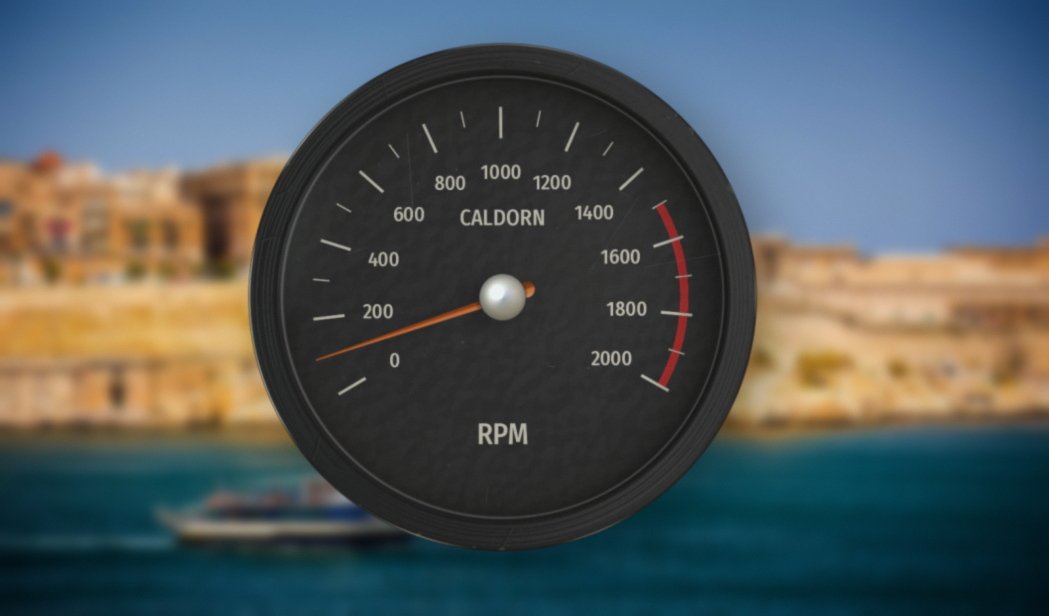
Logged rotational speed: {"value": 100, "unit": "rpm"}
